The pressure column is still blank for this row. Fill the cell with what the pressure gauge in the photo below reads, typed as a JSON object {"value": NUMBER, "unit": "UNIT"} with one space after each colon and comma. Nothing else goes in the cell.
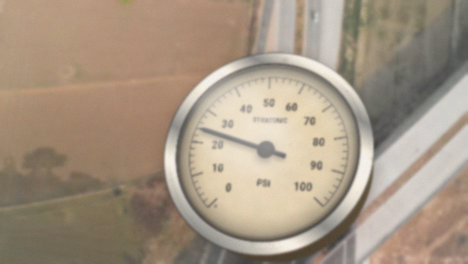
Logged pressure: {"value": 24, "unit": "psi"}
